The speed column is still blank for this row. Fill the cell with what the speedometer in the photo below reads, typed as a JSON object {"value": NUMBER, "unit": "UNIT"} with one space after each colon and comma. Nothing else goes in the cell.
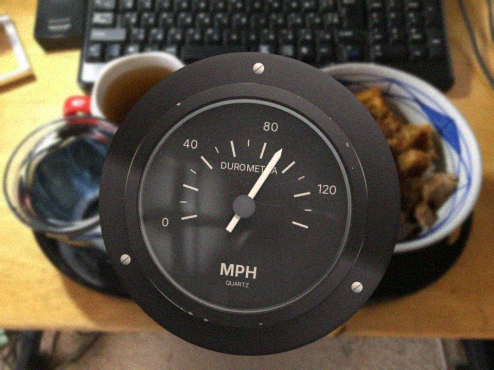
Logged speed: {"value": 90, "unit": "mph"}
